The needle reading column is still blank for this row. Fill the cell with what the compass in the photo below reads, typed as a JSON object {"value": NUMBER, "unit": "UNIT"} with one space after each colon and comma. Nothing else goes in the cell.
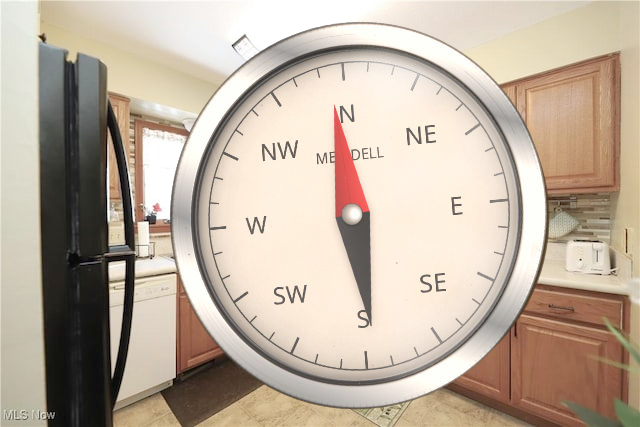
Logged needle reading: {"value": 355, "unit": "°"}
